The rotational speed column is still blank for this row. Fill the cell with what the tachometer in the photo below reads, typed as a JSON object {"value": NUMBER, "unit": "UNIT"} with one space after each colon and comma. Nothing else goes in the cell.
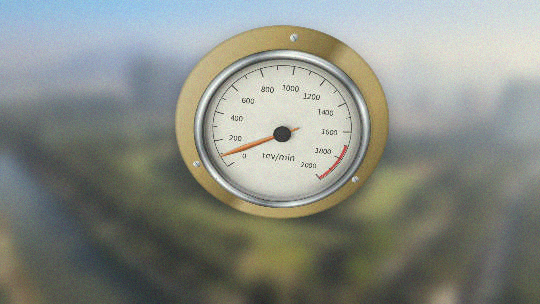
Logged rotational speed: {"value": 100, "unit": "rpm"}
